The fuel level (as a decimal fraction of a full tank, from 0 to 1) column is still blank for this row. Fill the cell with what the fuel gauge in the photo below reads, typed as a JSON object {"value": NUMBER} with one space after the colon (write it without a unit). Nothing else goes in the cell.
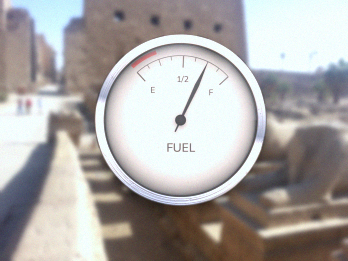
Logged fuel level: {"value": 0.75}
